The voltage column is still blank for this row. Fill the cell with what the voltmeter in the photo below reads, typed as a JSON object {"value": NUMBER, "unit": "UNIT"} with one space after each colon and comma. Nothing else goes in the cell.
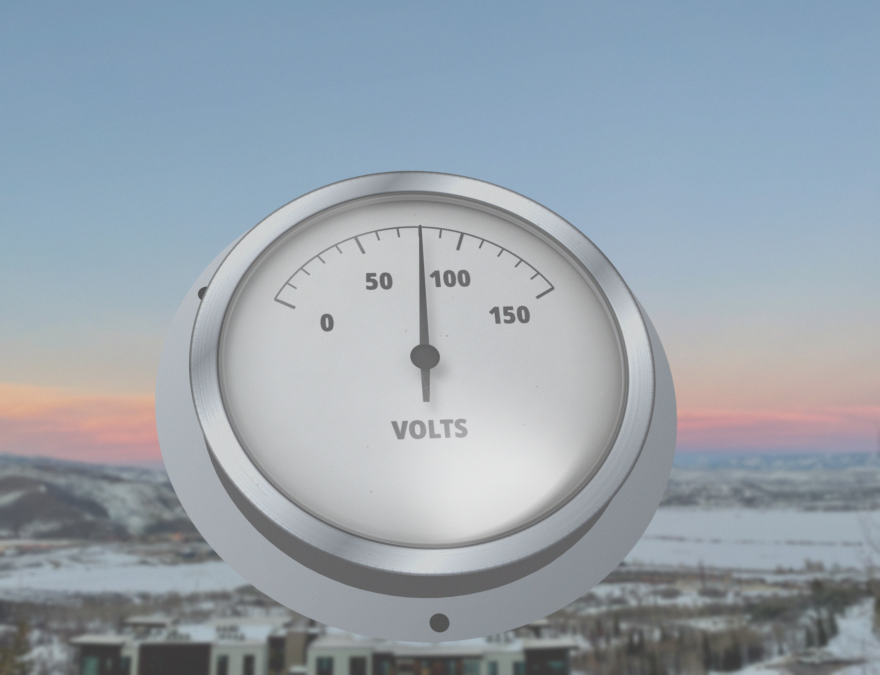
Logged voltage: {"value": 80, "unit": "V"}
